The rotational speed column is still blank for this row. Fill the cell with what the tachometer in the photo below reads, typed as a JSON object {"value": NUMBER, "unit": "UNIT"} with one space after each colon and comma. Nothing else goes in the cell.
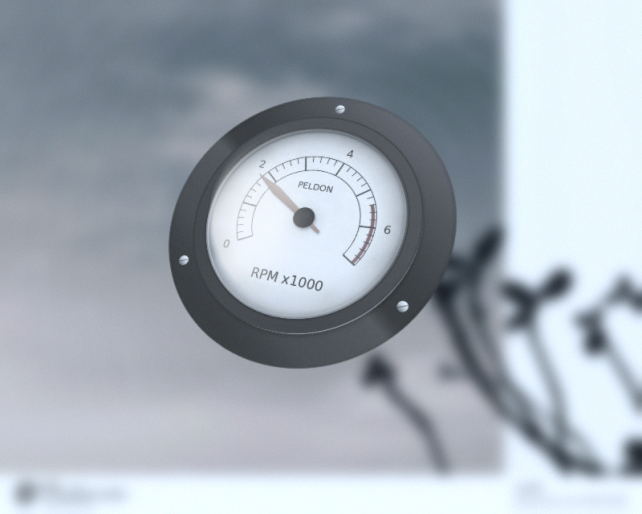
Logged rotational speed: {"value": 1800, "unit": "rpm"}
